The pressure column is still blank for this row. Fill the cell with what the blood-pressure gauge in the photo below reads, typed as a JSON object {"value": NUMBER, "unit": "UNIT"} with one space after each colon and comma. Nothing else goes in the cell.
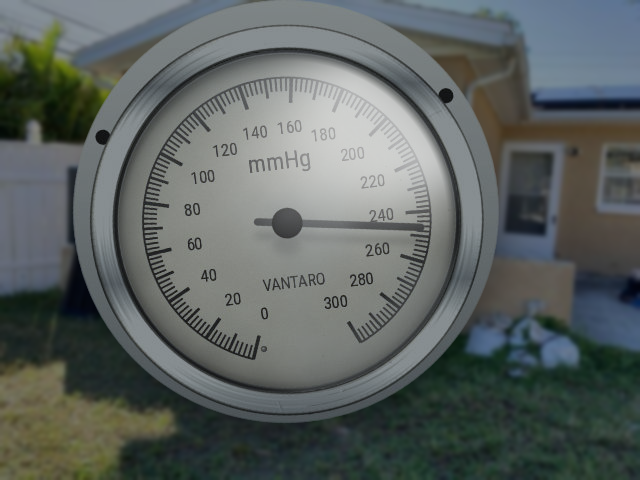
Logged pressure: {"value": 246, "unit": "mmHg"}
